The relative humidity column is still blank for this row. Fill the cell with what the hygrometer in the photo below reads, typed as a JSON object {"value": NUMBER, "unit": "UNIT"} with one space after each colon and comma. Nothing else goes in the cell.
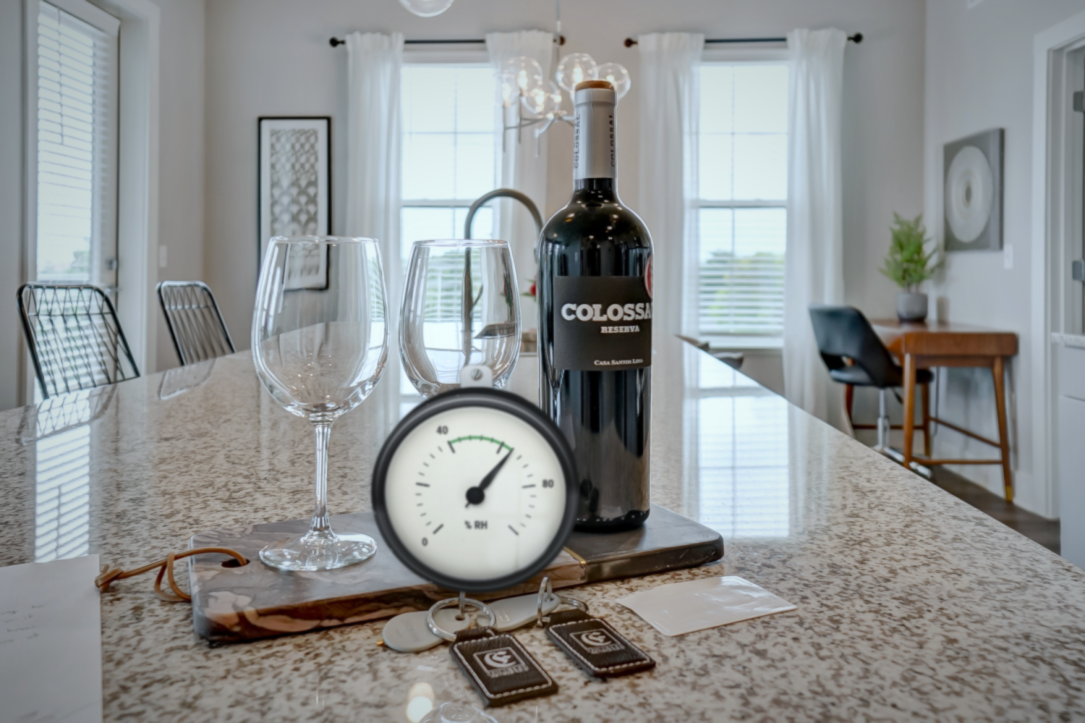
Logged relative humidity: {"value": 64, "unit": "%"}
